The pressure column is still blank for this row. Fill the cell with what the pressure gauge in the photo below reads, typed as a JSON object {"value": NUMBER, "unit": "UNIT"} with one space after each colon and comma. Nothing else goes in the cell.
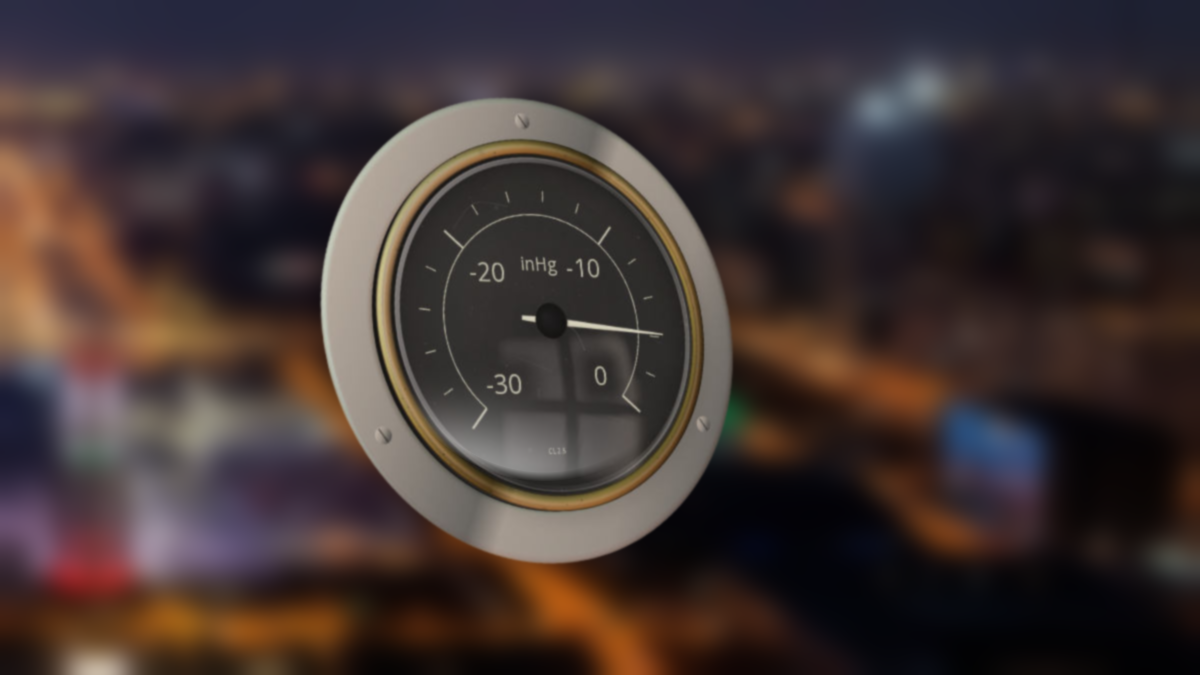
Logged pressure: {"value": -4, "unit": "inHg"}
